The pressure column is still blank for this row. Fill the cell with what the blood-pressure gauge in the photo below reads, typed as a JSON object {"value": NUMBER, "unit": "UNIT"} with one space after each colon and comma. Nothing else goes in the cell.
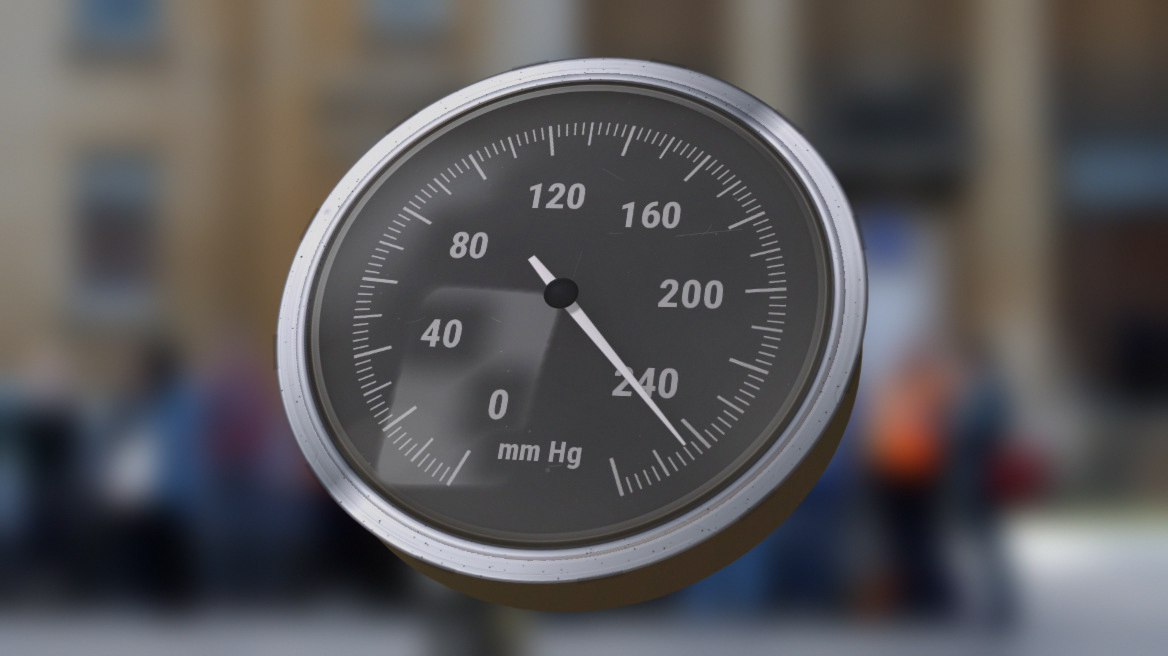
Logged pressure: {"value": 244, "unit": "mmHg"}
